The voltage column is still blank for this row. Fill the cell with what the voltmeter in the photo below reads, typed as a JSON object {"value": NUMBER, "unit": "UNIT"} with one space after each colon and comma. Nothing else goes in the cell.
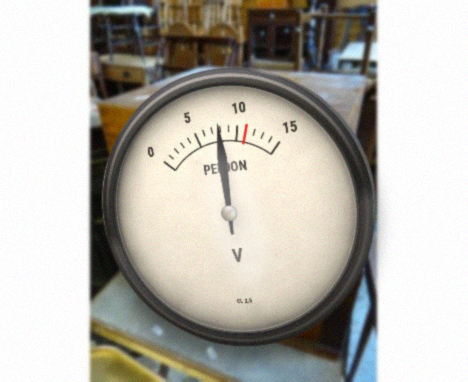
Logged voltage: {"value": 8, "unit": "V"}
